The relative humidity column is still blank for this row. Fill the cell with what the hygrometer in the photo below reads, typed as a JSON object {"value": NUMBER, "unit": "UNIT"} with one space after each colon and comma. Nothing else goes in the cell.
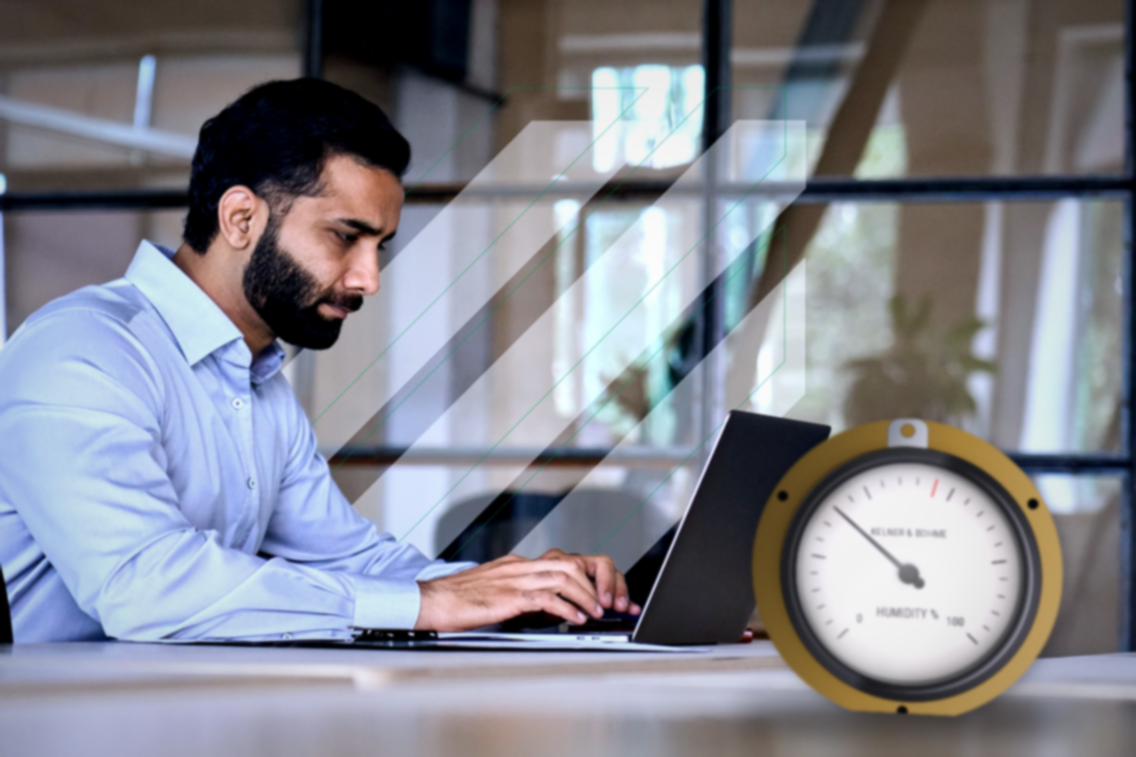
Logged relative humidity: {"value": 32, "unit": "%"}
